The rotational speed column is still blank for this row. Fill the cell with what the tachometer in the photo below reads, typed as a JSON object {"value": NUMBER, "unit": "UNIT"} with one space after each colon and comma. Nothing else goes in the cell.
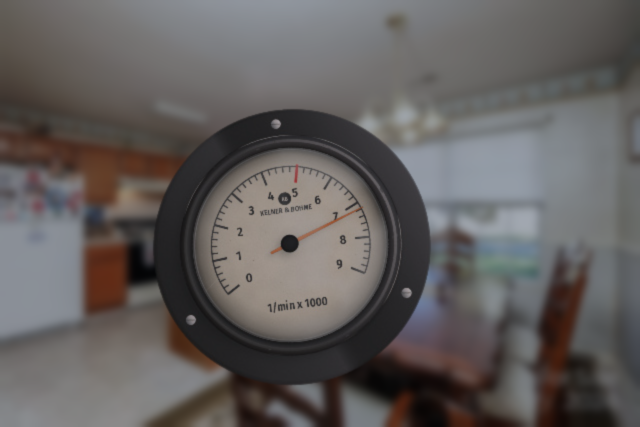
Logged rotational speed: {"value": 7200, "unit": "rpm"}
